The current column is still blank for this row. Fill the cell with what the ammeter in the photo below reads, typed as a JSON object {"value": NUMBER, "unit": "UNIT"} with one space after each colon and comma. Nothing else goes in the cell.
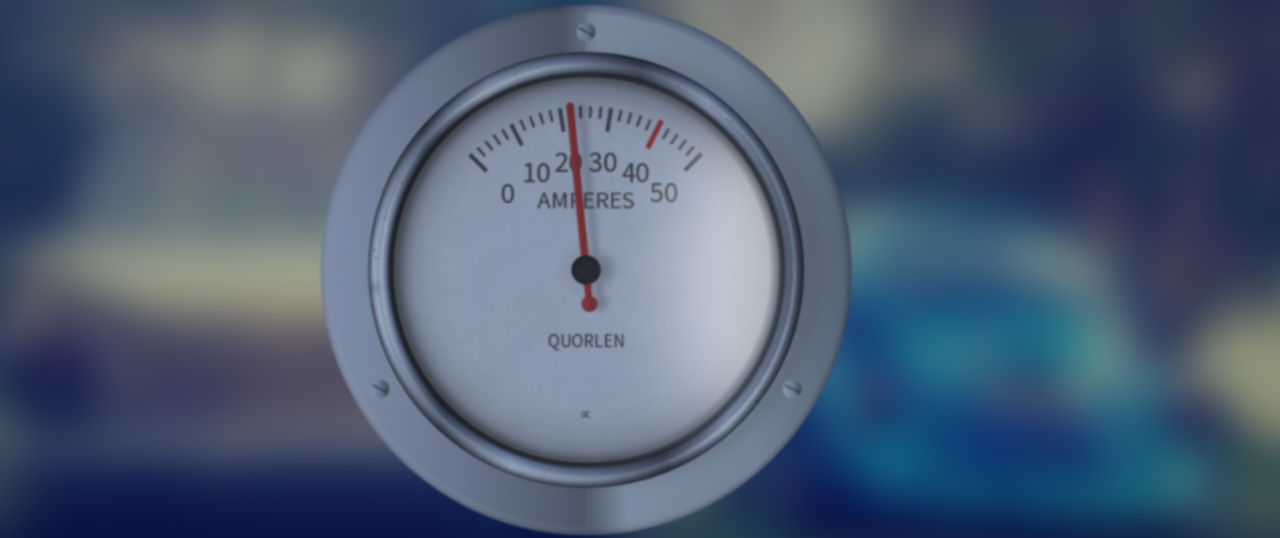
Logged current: {"value": 22, "unit": "A"}
